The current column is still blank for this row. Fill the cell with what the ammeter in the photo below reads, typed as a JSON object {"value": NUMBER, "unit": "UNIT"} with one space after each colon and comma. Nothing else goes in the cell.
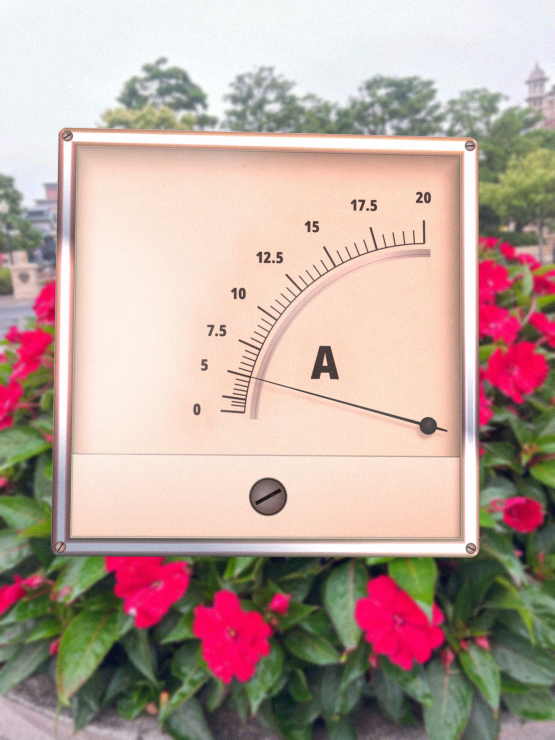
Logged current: {"value": 5, "unit": "A"}
